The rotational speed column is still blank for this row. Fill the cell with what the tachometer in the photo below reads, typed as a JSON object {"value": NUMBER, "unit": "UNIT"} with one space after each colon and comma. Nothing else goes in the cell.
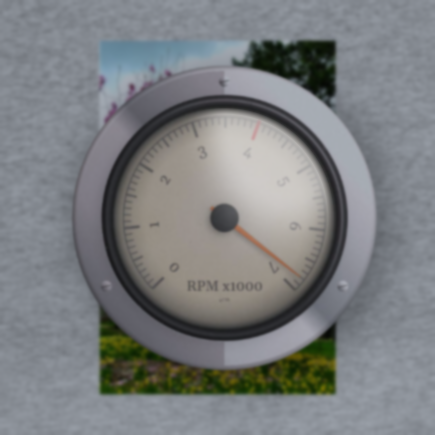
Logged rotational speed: {"value": 6800, "unit": "rpm"}
